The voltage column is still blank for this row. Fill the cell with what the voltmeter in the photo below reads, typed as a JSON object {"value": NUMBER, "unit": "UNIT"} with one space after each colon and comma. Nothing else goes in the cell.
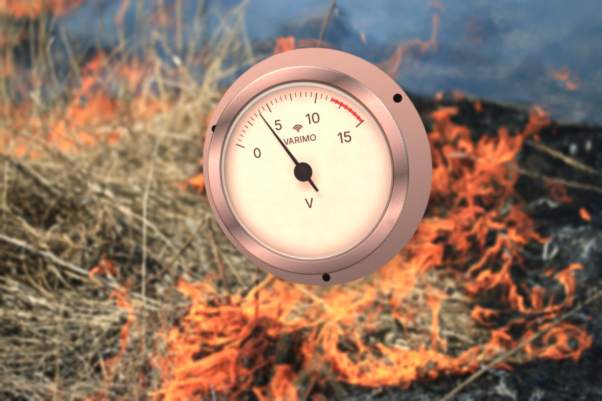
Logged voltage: {"value": 4, "unit": "V"}
